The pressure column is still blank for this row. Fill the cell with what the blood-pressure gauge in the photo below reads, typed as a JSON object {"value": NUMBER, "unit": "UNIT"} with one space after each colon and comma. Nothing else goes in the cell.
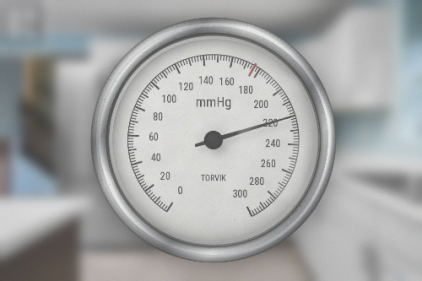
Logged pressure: {"value": 220, "unit": "mmHg"}
